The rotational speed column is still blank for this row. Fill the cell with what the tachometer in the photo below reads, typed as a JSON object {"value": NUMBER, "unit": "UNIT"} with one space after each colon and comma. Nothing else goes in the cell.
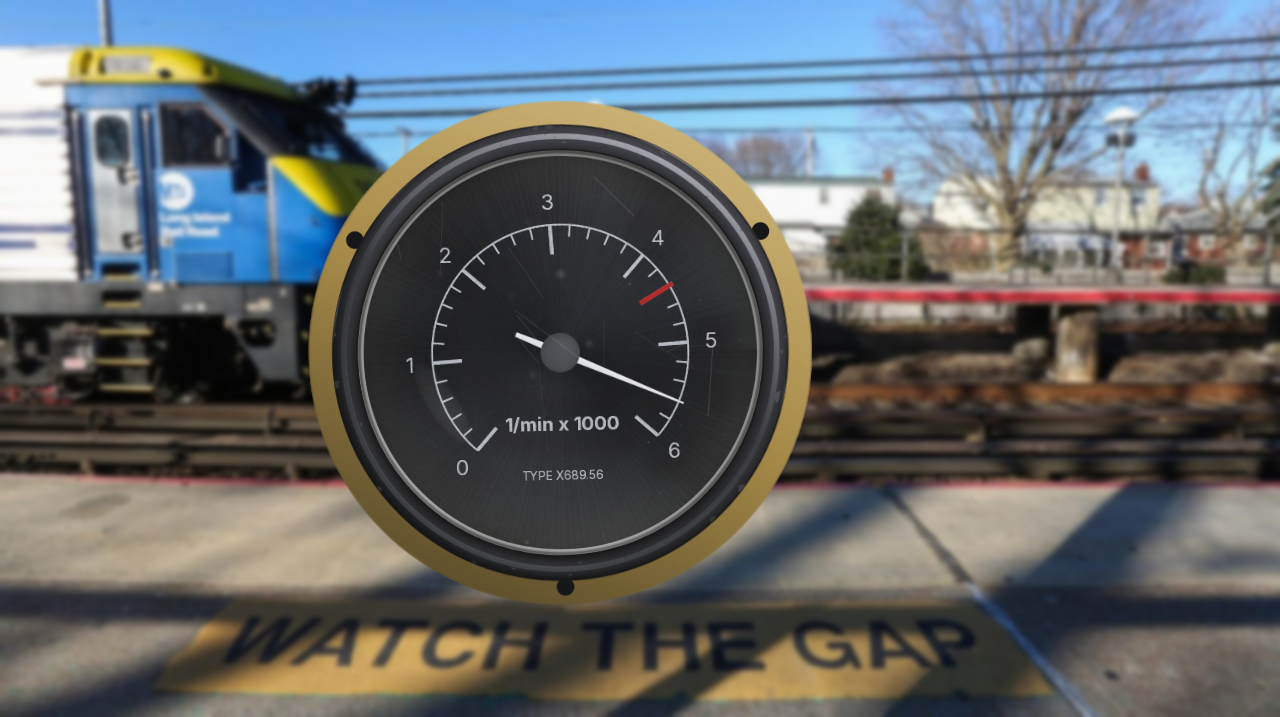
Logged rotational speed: {"value": 5600, "unit": "rpm"}
